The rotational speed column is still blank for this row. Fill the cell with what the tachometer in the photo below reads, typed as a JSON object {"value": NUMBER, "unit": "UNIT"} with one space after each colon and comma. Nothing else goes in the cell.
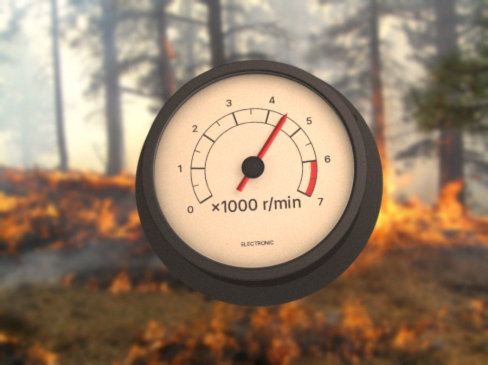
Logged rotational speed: {"value": 4500, "unit": "rpm"}
